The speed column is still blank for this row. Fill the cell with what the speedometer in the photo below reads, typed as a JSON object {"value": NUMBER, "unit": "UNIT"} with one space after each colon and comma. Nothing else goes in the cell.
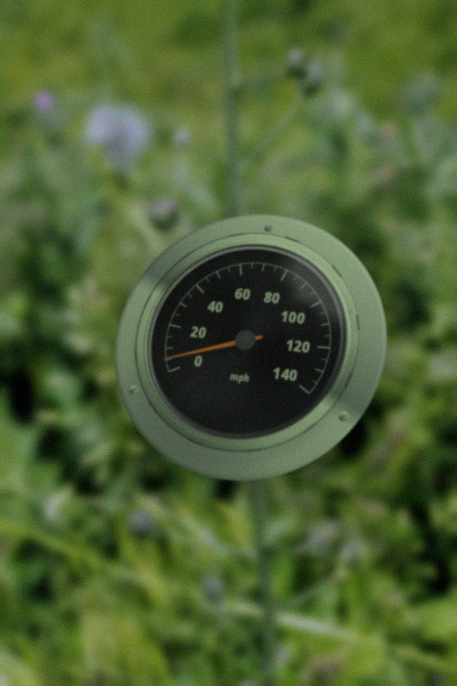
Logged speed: {"value": 5, "unit": "mph"}
